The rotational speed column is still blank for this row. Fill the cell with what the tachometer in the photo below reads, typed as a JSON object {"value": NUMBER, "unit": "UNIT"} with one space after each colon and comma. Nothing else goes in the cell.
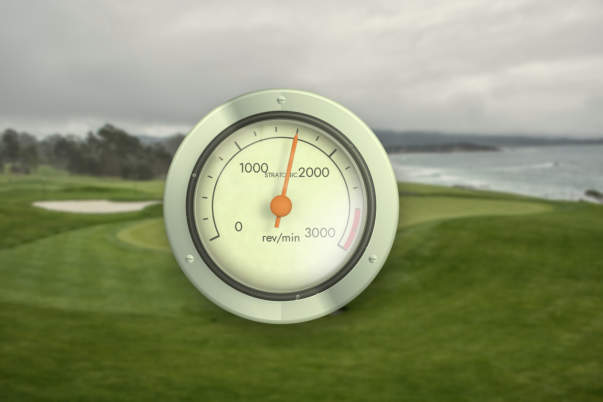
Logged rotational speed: {"value": 1600, "unit": "rpm"}
